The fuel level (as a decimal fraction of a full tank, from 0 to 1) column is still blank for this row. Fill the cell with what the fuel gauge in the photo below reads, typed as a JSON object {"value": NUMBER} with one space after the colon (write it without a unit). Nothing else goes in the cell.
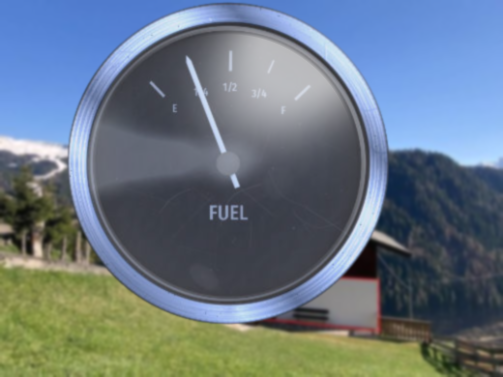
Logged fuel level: {"value": 0.25}
